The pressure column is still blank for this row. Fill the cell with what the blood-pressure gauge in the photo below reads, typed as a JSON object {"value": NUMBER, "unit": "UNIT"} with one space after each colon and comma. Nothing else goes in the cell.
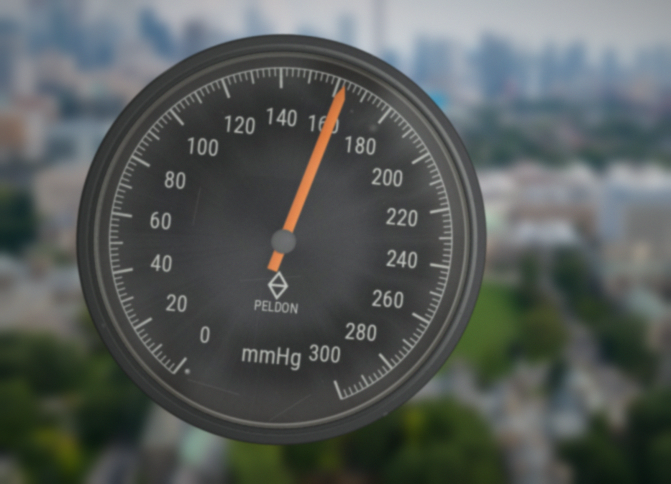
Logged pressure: {"value": 162, "unit": "mmHg"}
